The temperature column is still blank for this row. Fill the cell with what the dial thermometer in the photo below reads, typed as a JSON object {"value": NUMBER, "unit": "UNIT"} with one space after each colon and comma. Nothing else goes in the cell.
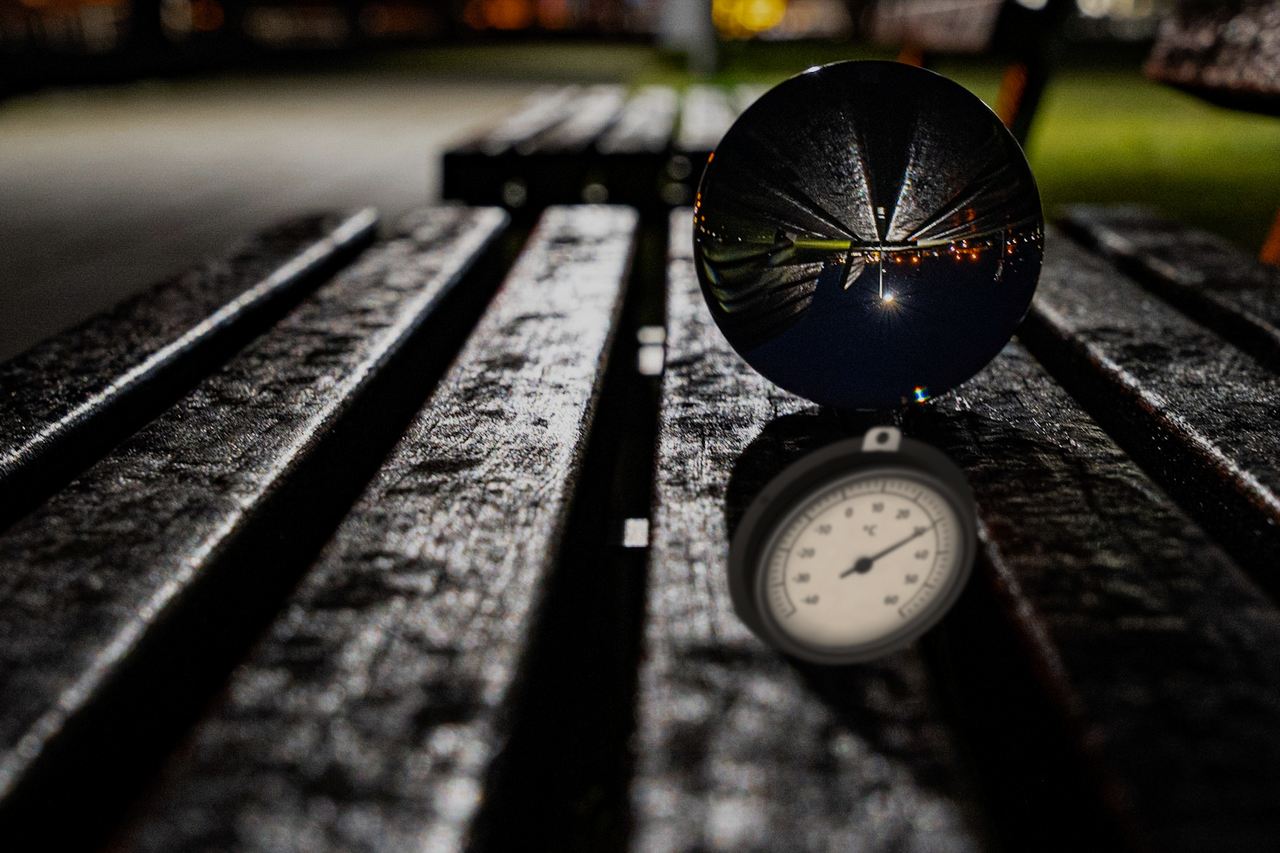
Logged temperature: {"value": 30, "unit": "°C"}
